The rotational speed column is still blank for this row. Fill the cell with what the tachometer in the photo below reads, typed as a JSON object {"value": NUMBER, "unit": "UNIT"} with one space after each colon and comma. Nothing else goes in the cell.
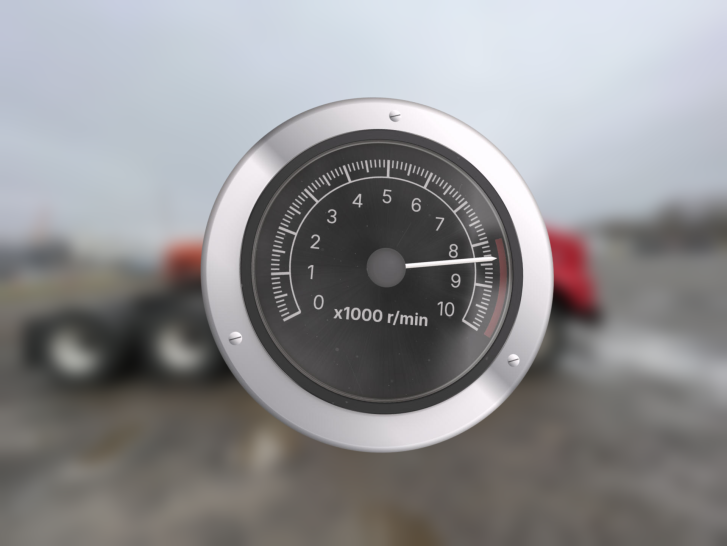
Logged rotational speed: {"value": 8400, "unit": "rpm"}
